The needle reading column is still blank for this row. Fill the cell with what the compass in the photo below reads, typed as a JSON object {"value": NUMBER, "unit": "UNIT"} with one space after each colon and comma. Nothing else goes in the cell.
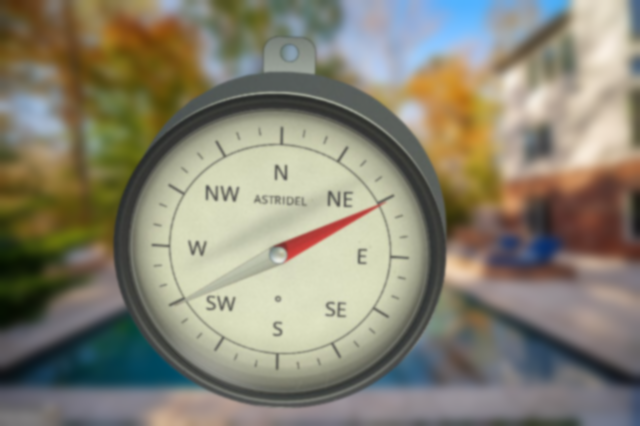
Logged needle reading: {"value": 60, "unit": "°"}
